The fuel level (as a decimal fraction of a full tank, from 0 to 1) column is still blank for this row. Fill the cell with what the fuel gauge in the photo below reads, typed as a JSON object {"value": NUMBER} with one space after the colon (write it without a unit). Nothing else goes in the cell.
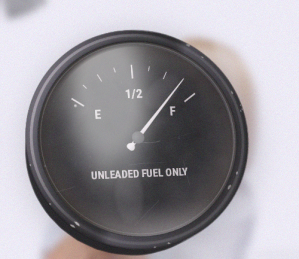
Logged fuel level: {"value": 0.875}
